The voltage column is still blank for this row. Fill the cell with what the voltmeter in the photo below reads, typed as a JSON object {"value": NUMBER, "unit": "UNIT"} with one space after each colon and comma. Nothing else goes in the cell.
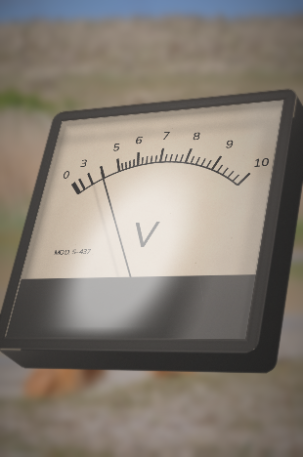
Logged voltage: {"value": 4, "unit": "V"}
